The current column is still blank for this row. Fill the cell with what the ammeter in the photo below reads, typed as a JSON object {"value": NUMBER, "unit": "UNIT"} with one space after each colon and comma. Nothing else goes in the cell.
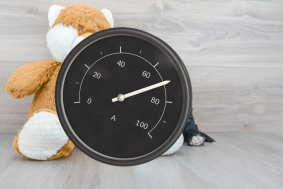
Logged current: {"value": 70, "unit": "A"}
